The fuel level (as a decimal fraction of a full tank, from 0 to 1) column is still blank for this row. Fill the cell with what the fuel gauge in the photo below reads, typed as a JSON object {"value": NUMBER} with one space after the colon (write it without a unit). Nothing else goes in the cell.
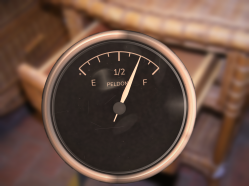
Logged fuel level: {"value": 0.75}
